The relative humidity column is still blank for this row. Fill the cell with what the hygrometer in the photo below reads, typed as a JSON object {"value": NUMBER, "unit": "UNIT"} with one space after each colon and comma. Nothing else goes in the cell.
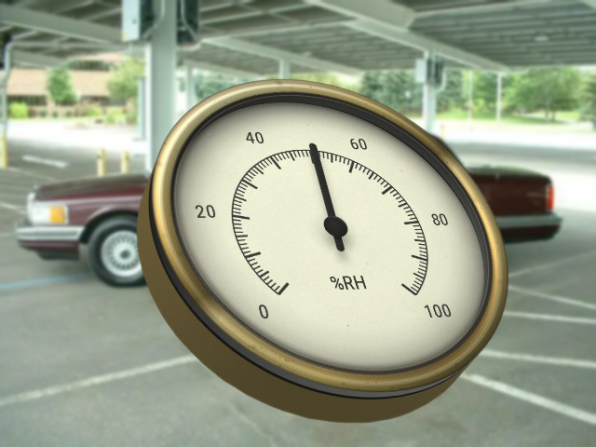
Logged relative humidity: {"value": 50, "unit": "%"}
